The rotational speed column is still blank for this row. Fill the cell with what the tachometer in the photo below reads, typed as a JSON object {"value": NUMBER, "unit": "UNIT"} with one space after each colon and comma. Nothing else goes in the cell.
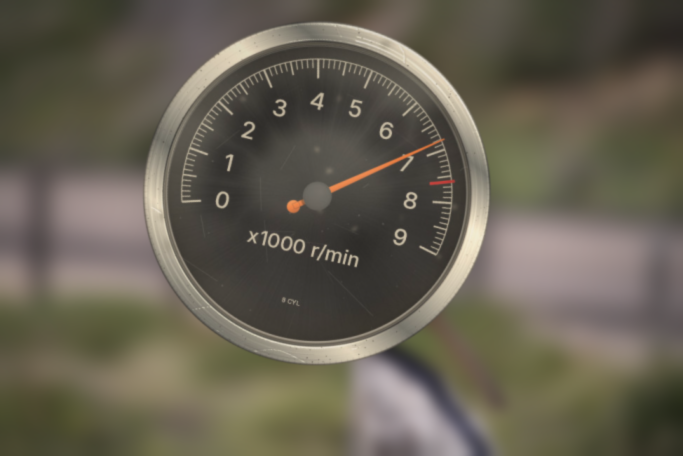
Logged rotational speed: {"value": 6800, "unit": "rpm"}
